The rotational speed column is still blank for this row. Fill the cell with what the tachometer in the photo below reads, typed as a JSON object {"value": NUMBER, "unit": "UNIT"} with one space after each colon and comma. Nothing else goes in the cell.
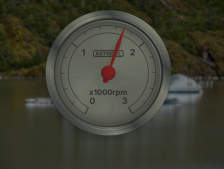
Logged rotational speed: {"value": 1700, "unit": "rpm"}
